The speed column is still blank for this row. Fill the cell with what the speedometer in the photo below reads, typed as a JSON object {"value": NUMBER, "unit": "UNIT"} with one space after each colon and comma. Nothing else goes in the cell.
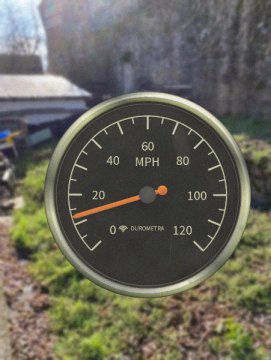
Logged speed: {"value": 12.5, "unit": "mph"}
